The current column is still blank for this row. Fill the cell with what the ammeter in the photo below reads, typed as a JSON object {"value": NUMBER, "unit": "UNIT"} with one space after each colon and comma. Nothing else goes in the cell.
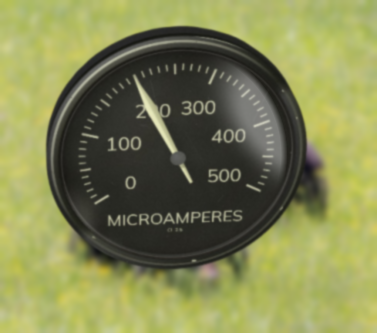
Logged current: {"value": 200, "unit": "µA"}
